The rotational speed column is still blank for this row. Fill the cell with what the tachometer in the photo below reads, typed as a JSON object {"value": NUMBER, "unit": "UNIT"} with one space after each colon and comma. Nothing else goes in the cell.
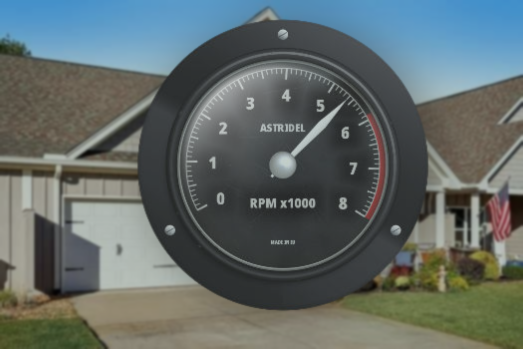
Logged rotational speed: {"value": 5400, "unit": "rpm"}
